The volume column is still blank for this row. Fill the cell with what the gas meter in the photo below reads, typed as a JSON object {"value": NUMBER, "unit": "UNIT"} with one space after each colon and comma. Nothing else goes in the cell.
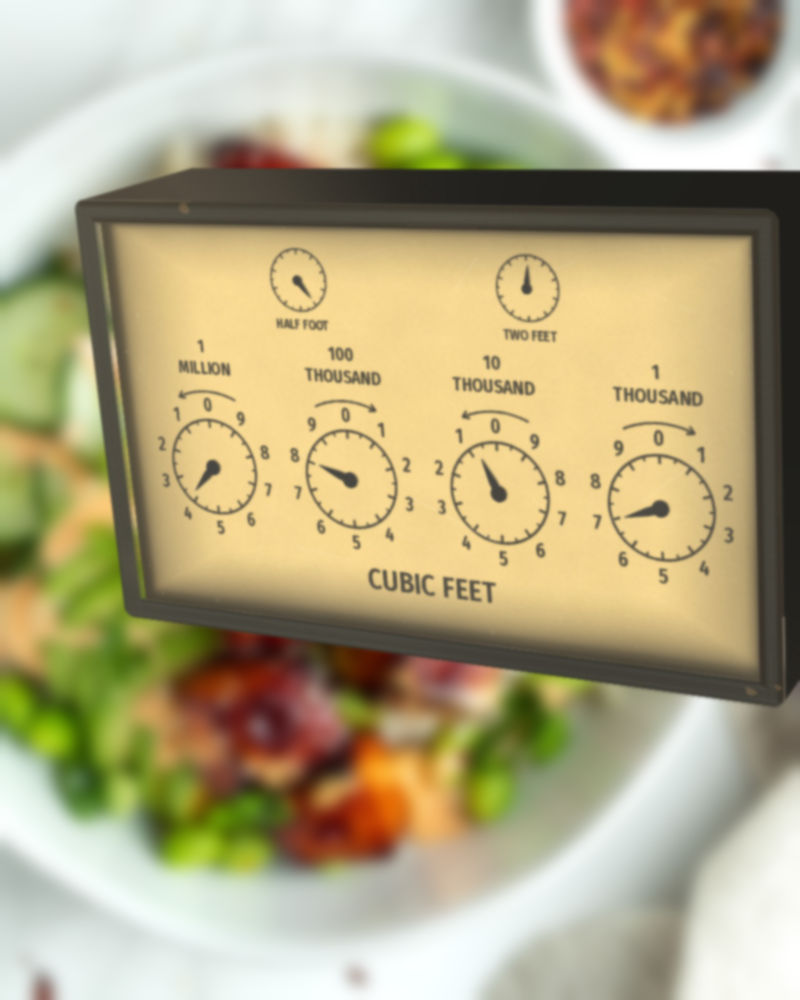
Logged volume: {"value": 380700, "unit": "ft³"}
